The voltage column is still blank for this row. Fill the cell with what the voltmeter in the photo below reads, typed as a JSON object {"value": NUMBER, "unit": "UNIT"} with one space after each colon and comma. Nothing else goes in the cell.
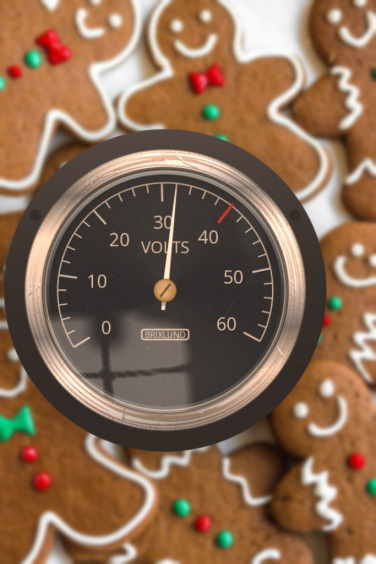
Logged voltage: {"value": 32, "unit": "V"}
